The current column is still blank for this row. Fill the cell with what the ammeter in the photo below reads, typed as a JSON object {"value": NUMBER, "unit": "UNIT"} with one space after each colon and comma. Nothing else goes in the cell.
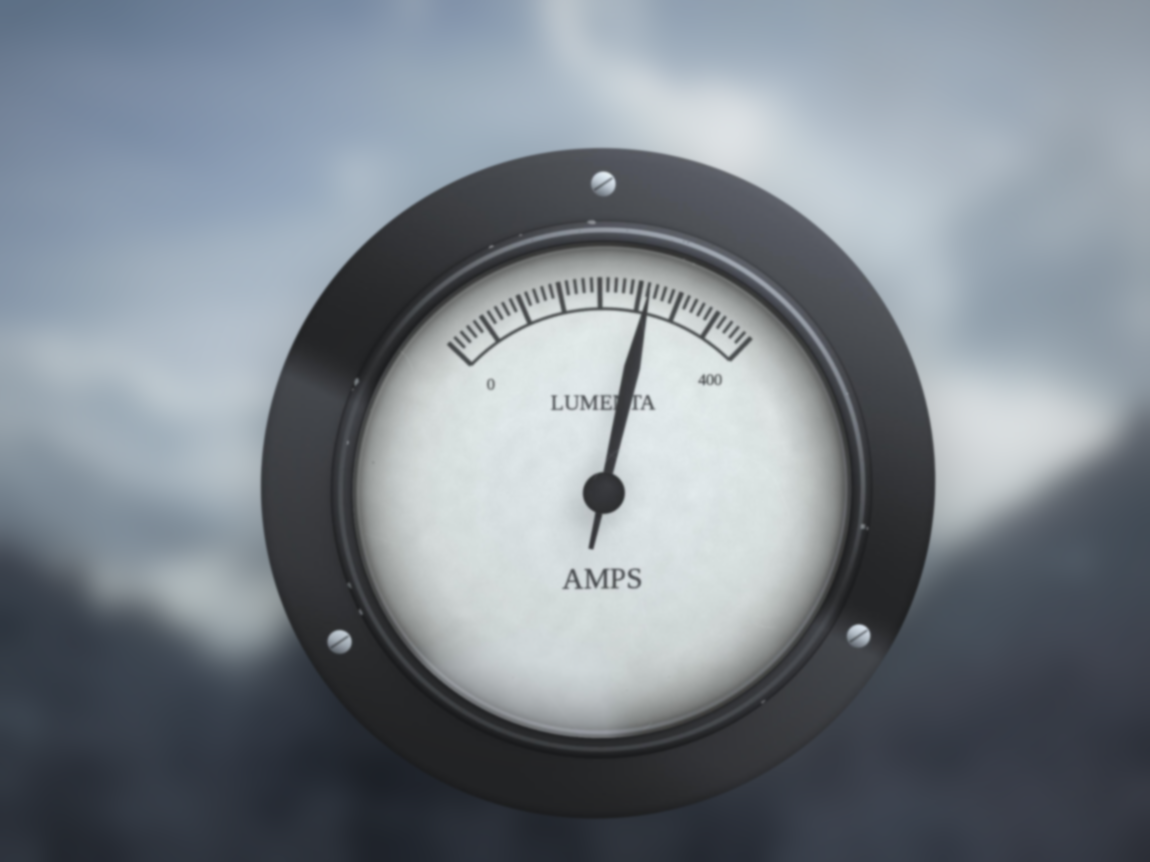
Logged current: {"value": 260, "unit": "A"}
